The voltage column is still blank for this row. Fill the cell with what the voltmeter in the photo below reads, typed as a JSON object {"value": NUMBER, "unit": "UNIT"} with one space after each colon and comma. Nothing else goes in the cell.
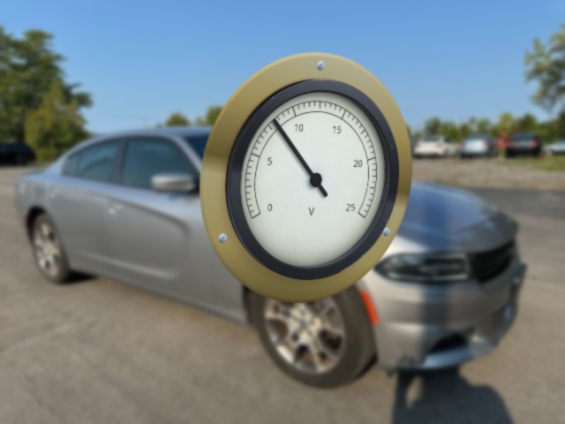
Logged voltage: {"value": 8, "unit": "V"}
